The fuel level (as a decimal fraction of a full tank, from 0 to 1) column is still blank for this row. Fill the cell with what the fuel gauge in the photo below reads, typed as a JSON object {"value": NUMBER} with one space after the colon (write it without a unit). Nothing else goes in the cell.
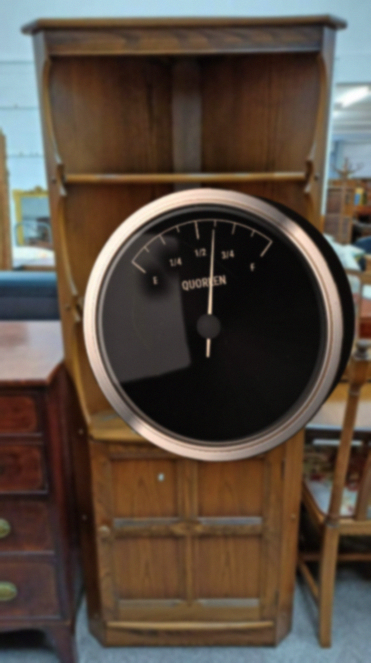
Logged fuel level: {"value": 0.625}
